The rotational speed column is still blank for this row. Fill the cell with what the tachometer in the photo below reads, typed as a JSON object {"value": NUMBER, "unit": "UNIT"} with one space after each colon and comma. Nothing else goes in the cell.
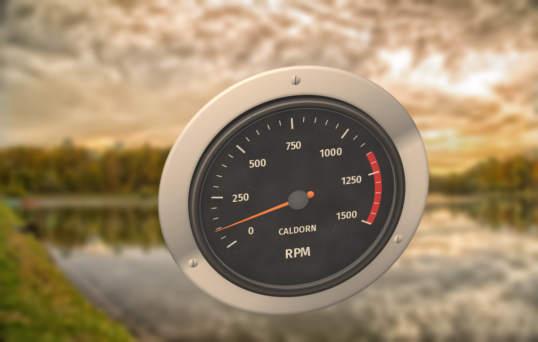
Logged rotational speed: {"value": 100, "unit": "rpm"}
